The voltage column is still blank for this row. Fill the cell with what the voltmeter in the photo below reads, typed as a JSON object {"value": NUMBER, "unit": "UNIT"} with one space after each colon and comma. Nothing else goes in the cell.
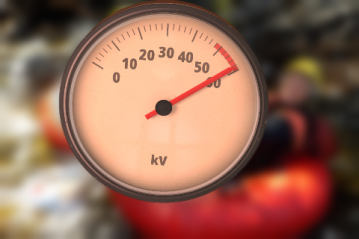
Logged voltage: {"value": 58, "unit": "kV"}
